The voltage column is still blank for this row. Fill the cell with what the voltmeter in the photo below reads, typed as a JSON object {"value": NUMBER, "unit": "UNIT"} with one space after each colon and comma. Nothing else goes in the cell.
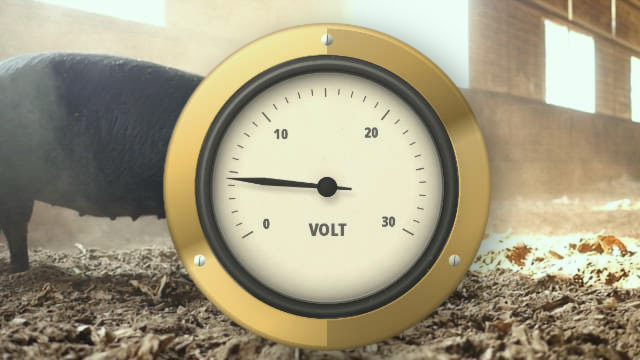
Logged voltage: {"value": 4.5, "unit": "V"}
